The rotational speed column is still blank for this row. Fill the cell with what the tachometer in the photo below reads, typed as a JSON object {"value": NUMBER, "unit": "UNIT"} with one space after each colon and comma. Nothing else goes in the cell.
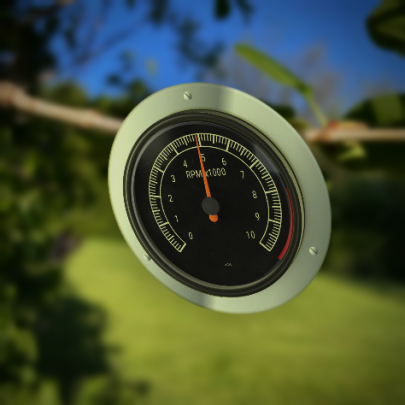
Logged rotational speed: {"value": 5000, "unit": "rpm"}
